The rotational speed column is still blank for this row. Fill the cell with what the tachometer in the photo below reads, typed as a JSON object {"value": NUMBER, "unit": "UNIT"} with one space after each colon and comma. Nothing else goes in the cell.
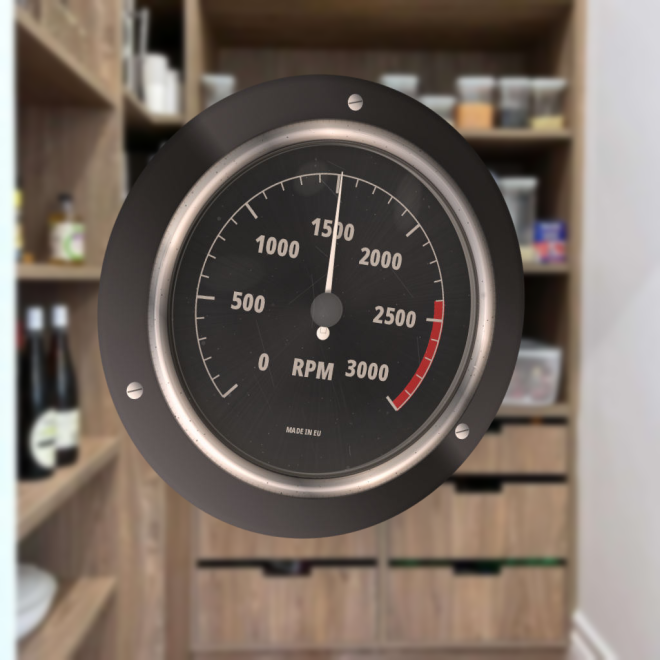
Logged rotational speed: {"value": 1500, "unit": "rpm"}
